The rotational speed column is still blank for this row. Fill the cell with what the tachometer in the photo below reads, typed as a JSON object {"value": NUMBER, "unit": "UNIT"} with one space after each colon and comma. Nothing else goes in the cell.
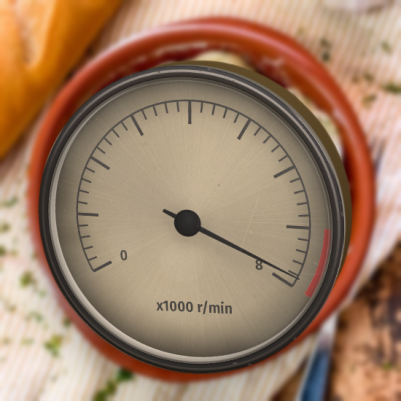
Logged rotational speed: {"value": 7800, "unit": "rpm"}
